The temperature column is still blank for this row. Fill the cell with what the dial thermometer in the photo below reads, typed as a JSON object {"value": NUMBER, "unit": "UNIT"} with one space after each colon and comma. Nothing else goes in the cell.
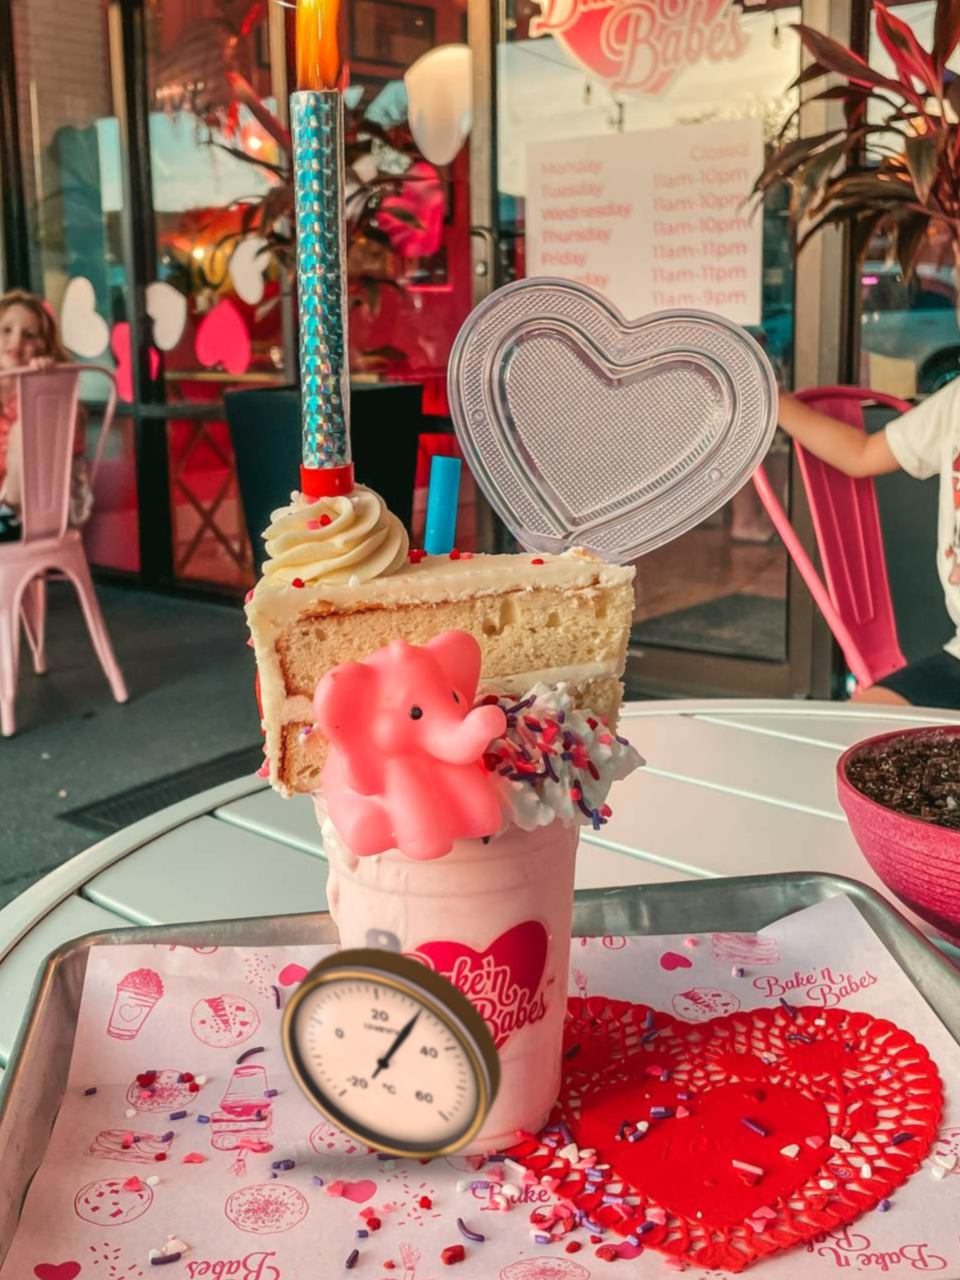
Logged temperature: {"value": 30, "unit": "°C"}
